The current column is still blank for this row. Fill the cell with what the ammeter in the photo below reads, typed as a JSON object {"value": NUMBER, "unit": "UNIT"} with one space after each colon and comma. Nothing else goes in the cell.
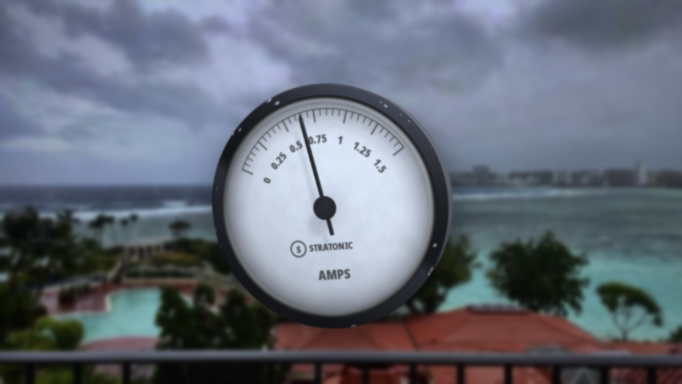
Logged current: {"value": 0.65, "unit": "A"}
